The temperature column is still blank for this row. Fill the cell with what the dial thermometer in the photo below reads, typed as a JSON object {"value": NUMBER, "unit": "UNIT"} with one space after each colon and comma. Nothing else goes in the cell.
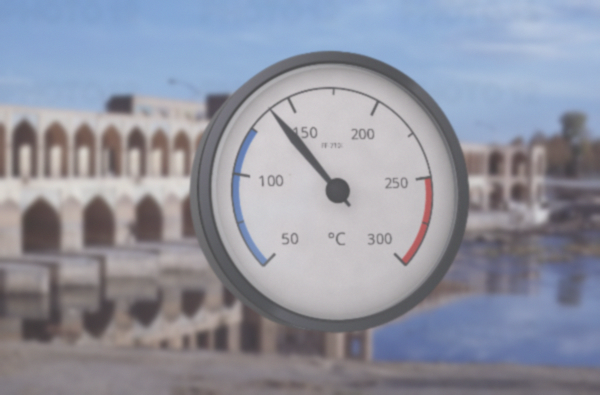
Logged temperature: {"value": 137.5, "unit": "°C"}
